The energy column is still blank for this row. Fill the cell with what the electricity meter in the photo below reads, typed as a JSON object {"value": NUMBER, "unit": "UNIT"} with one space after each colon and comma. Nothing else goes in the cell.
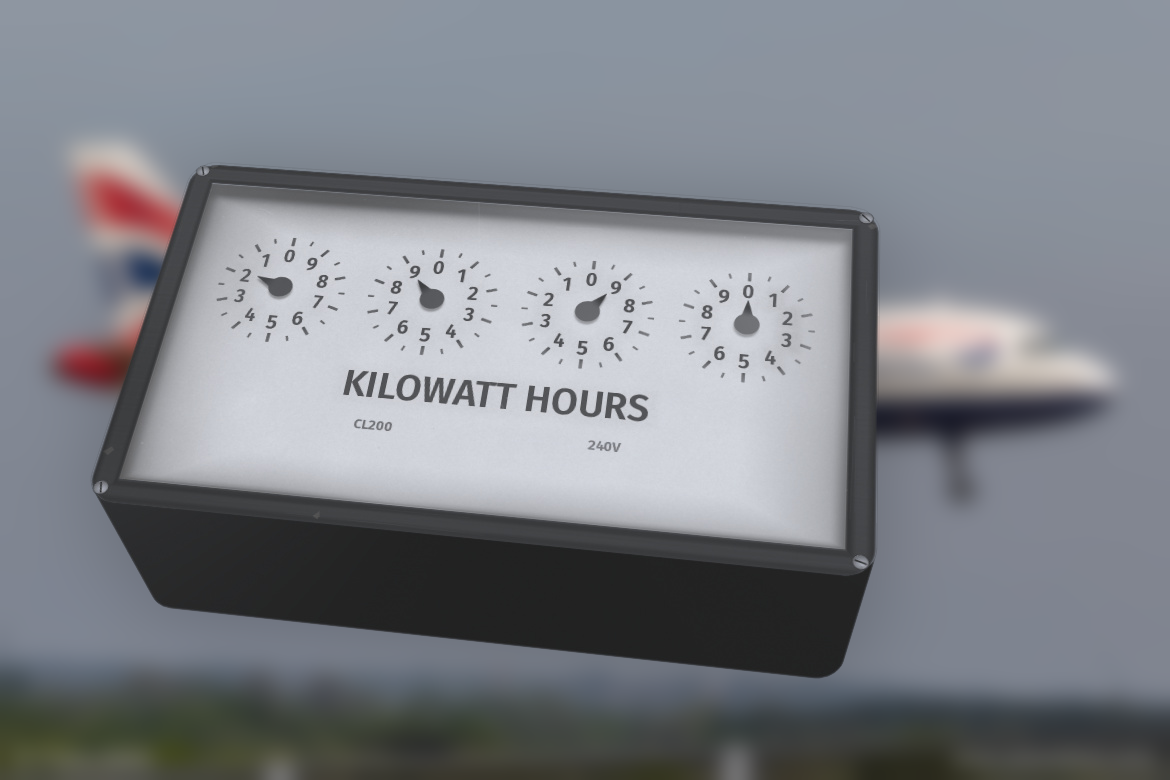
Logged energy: {"value": 1890, "unit": "kWh"}
